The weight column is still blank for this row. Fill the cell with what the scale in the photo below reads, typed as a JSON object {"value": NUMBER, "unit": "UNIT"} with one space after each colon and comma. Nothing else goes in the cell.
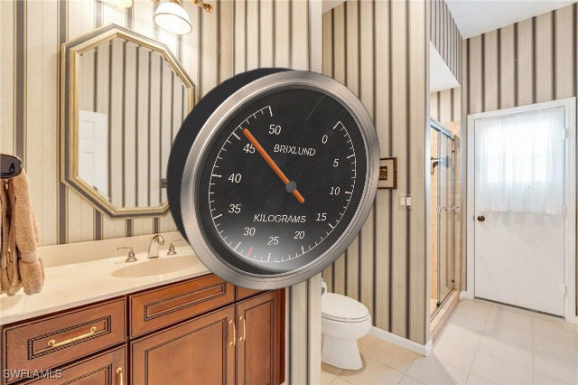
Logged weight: {"value": 46, "unit": "kg"}
